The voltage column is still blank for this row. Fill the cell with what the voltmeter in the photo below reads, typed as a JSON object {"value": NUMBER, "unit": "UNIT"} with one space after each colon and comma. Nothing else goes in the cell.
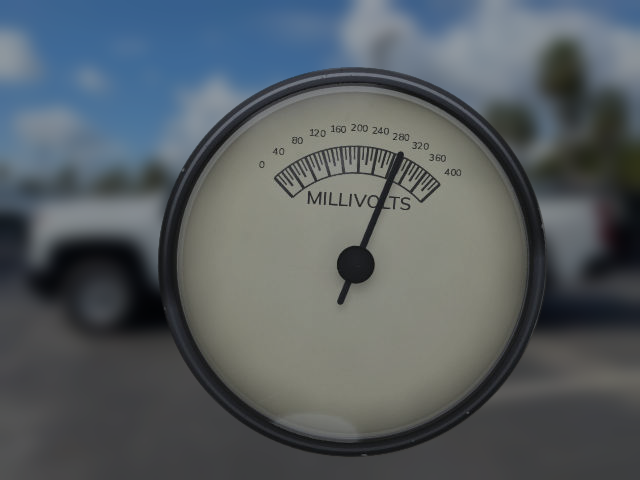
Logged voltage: {"value": 290, "unit": "mV"}
